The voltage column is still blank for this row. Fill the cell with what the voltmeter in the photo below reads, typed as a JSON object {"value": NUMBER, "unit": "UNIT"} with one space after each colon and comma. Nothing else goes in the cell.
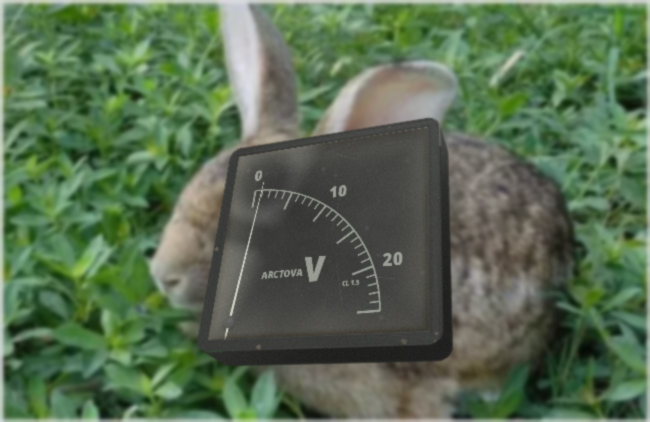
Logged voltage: {"value": 1, "unit": "V"}
